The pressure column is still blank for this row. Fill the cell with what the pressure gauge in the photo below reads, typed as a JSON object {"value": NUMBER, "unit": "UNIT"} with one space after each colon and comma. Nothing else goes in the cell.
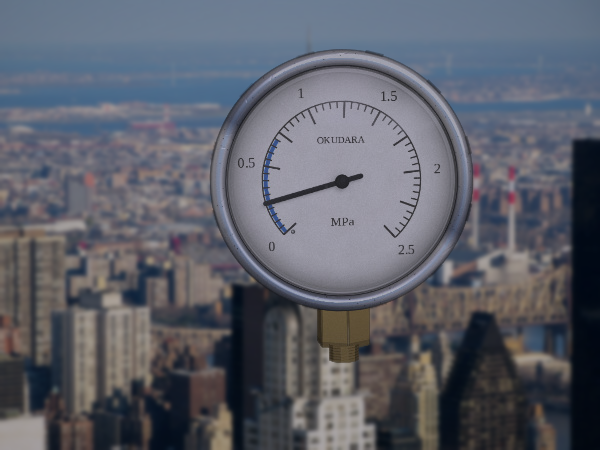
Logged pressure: {"value": 0.25, "unit": "MPa"}
